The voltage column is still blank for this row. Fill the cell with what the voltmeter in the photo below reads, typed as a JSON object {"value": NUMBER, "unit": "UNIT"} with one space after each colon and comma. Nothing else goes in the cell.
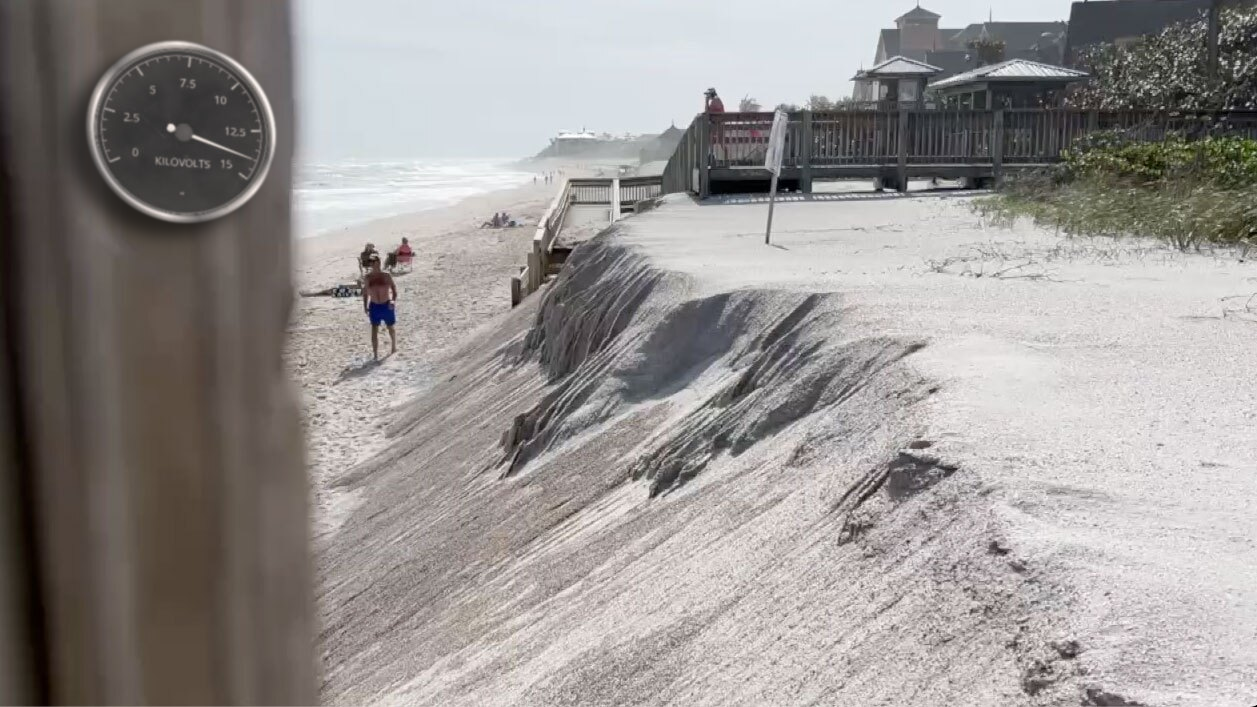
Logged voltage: {"value": 14, "unit": "kV"}
